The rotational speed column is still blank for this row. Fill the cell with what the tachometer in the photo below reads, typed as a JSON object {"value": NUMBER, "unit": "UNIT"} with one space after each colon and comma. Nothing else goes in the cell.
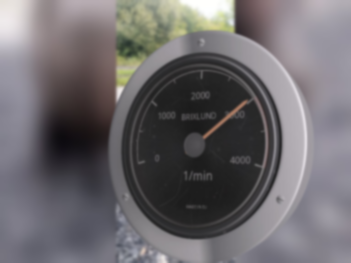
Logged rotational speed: {"value": 3000, "unit": "rpm"}
